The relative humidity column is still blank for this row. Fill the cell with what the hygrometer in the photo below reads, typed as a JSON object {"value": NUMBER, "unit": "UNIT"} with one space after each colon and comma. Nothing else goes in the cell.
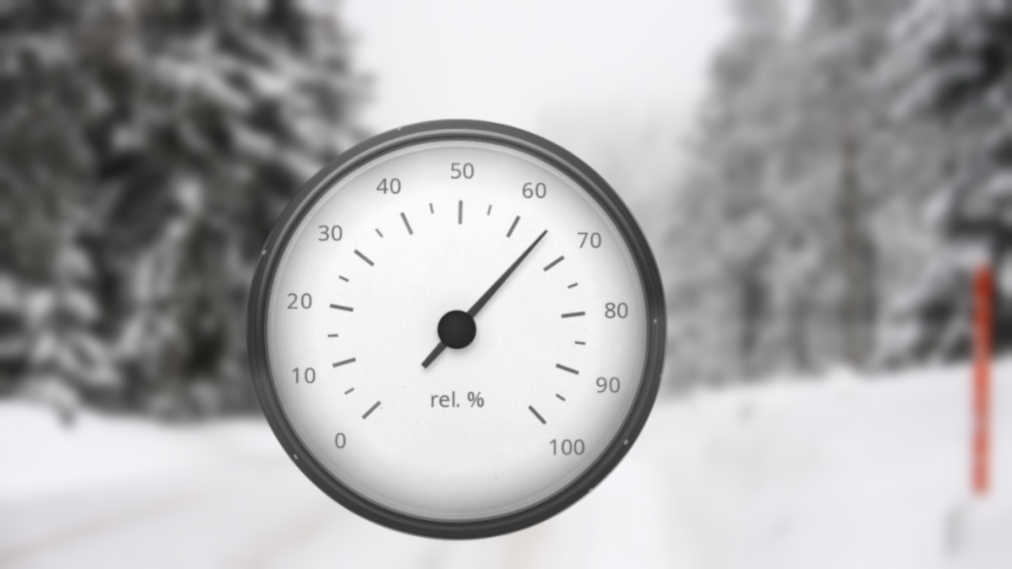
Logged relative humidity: {"value": 65, "unit": "%"}
